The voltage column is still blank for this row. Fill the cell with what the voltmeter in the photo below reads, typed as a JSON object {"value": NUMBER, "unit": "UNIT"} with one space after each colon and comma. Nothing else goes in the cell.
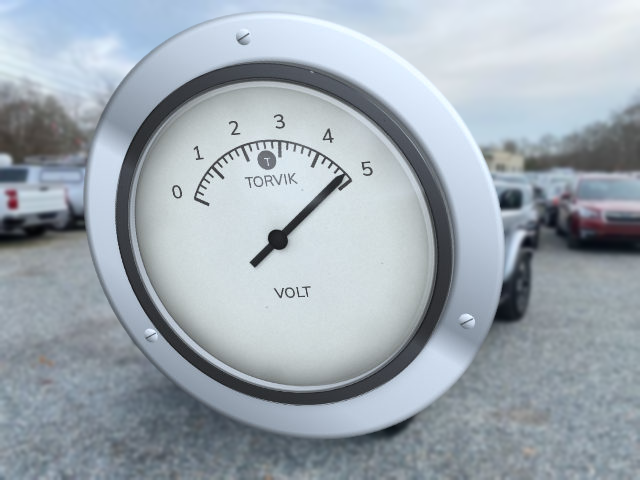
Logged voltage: {"value": 4.8, "unit": "V"}
